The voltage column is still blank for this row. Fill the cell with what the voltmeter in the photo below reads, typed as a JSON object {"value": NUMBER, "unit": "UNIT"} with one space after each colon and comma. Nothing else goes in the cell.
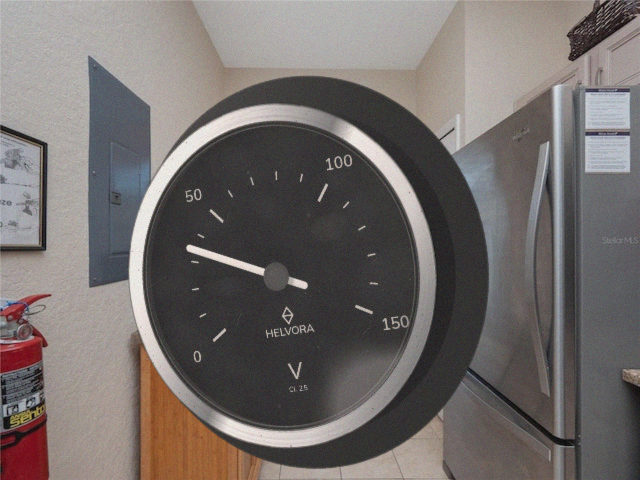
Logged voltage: {"value": 35, "unit": "V"}
